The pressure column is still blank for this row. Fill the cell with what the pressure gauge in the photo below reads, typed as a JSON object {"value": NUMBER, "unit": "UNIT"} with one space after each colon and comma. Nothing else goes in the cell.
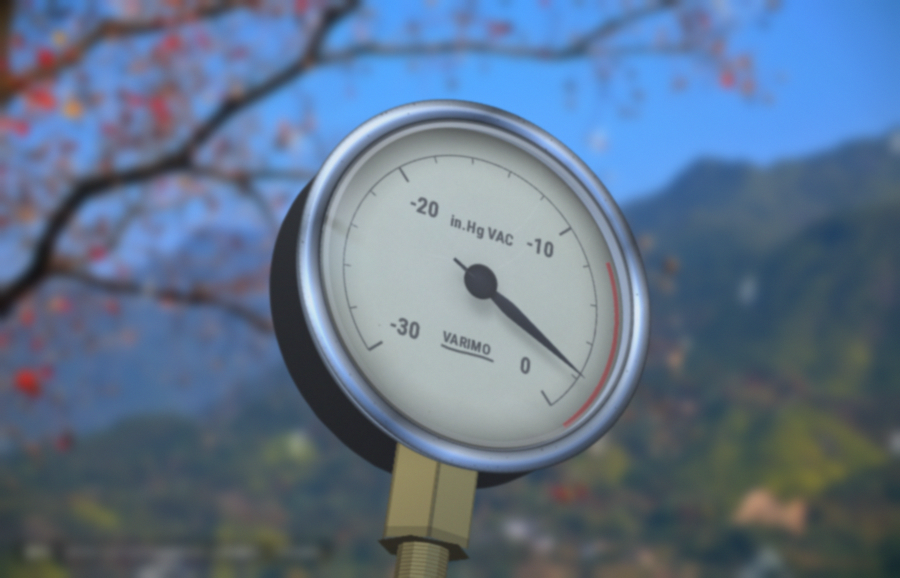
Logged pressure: {"value": -2, "unit": "inHg"}
